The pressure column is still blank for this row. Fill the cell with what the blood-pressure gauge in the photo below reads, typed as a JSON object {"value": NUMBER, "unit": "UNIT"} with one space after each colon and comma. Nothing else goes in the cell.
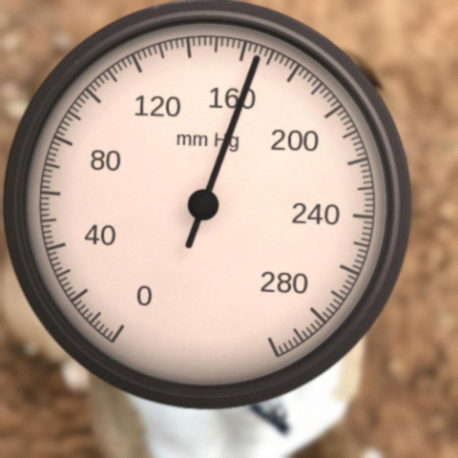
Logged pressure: {"value": 166, "unit": "mmHg"}
